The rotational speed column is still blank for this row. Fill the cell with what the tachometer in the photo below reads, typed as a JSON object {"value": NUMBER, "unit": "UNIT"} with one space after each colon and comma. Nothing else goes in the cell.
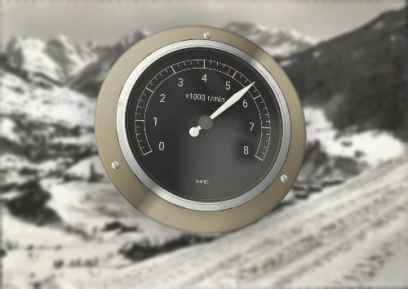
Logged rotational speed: {"value": 5600, "unit": "rpm"}
